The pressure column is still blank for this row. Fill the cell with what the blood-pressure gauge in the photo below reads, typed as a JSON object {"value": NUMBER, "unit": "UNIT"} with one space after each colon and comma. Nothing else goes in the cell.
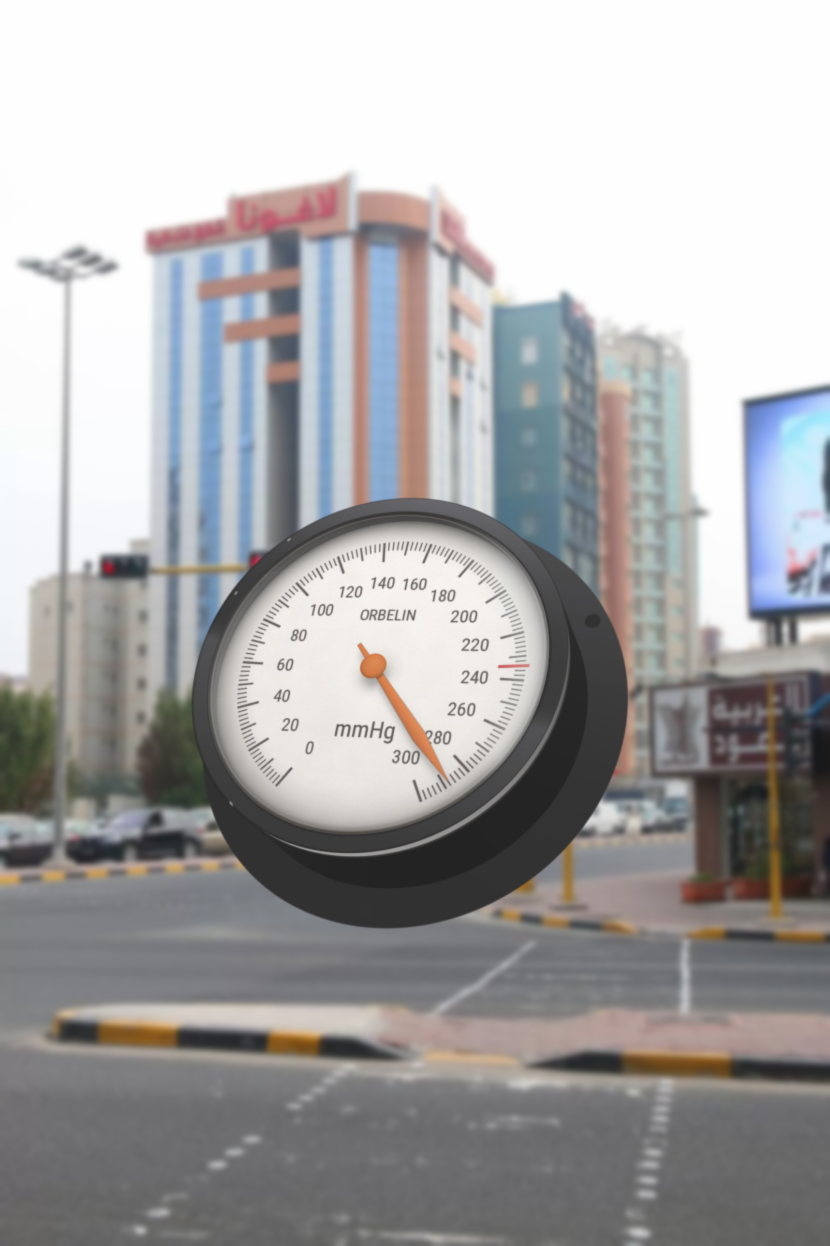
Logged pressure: {"value": 288, "unit": "mmHg"}
